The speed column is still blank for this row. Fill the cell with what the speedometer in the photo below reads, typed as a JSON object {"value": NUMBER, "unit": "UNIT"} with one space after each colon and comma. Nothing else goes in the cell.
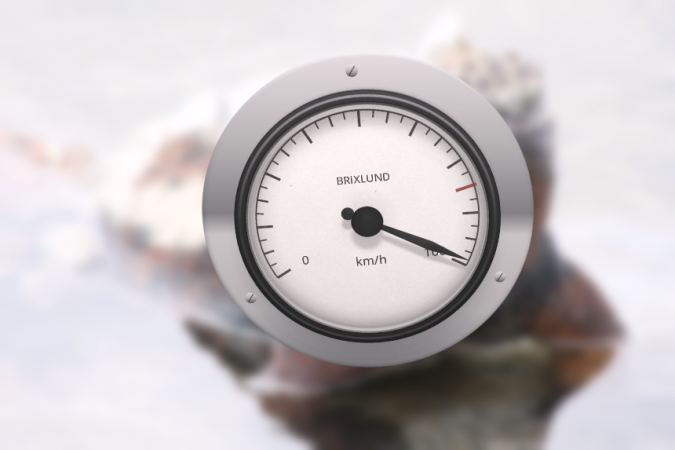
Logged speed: {"value": 157.5, "unit": "km/h"}
